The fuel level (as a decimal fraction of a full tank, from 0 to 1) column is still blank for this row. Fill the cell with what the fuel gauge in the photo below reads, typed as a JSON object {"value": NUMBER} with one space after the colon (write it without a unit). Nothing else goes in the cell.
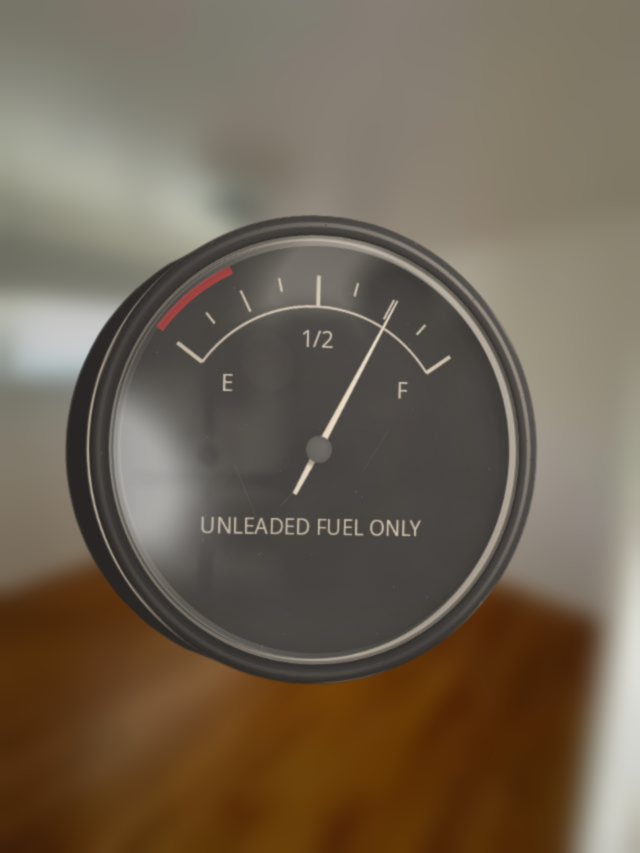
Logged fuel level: {"value": 0.75}
